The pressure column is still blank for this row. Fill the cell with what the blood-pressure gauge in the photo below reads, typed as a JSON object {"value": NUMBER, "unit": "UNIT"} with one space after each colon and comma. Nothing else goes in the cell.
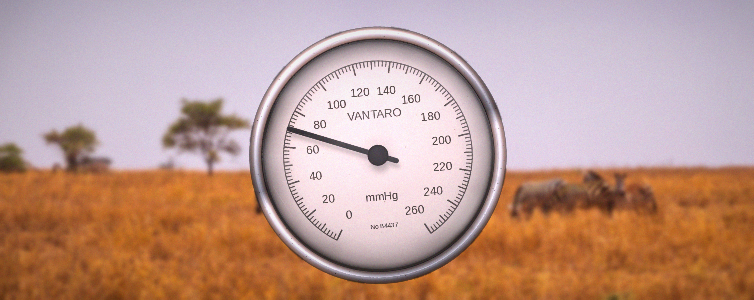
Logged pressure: {"value": 70, "unit": "mmHg"}
